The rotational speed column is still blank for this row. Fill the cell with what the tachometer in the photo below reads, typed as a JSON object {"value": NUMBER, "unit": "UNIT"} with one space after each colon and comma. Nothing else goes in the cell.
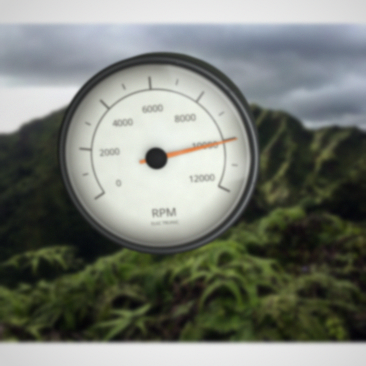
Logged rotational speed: {"value": 10000, "unit": "rpm"}
